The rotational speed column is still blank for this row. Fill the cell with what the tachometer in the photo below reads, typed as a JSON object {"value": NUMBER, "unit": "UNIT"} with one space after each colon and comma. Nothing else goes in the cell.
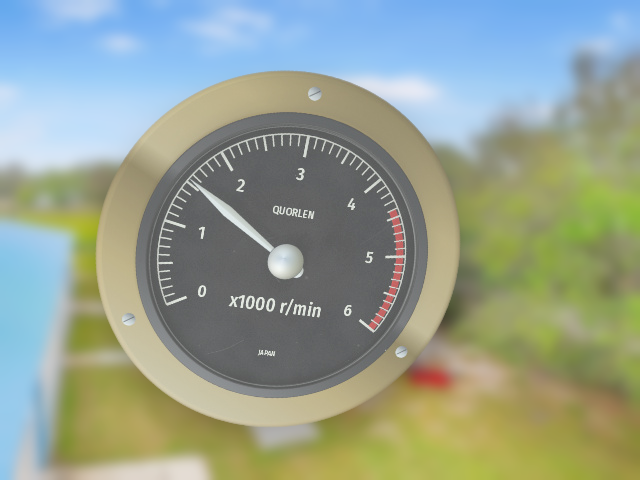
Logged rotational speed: {"value": 1550, "unit": "rpm"}
